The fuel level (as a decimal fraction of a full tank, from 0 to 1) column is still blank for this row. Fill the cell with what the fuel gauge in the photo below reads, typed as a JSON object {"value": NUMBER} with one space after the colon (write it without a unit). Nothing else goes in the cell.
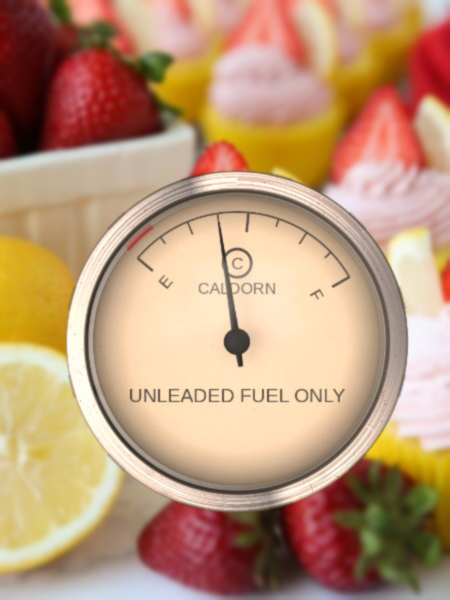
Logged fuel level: {"value": 0.375}
